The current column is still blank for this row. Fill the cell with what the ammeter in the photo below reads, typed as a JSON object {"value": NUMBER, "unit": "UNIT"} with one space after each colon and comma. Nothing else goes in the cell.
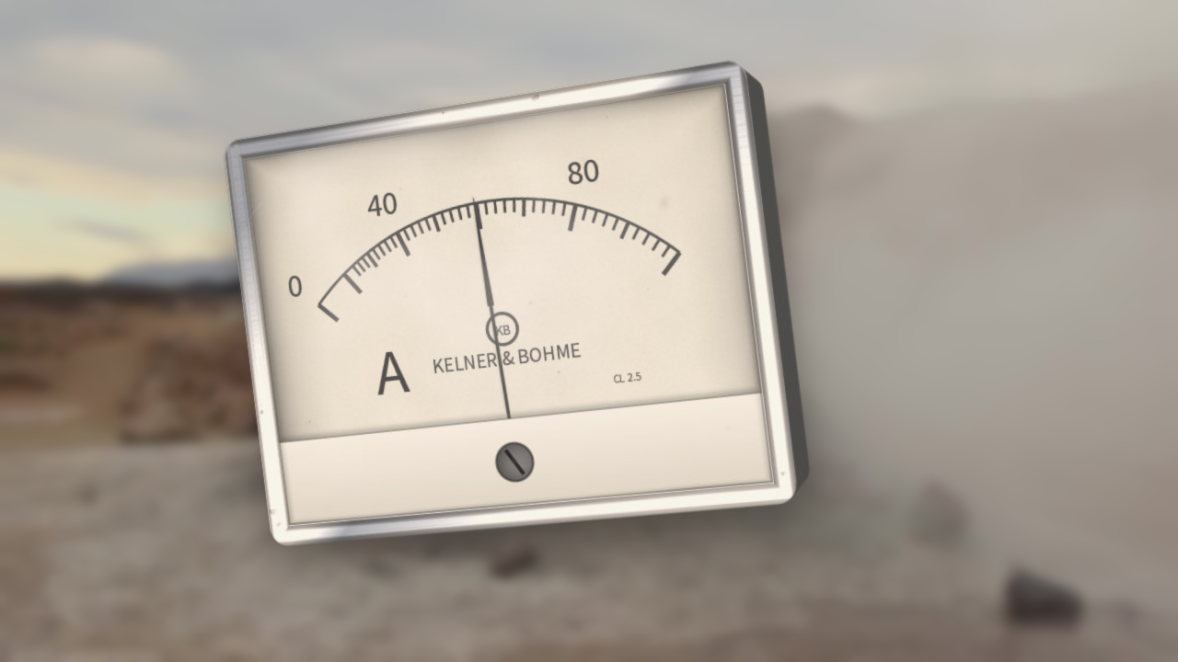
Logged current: {"value": 60, "unit": "A"}
